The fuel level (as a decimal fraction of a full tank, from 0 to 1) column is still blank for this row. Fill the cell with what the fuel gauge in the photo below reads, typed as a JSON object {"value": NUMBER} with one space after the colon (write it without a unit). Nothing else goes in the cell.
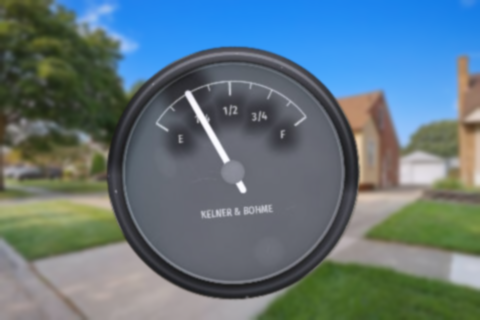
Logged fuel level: {"value": 0.25}
